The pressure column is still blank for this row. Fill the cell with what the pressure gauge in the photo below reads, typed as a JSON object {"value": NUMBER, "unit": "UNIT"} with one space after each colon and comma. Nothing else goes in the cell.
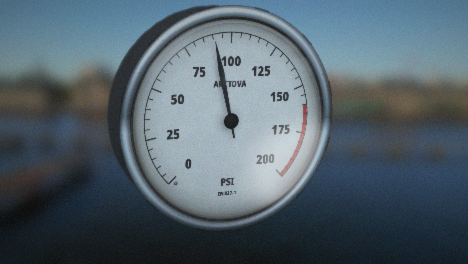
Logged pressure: {"value": 90, "unit": "psi"}
